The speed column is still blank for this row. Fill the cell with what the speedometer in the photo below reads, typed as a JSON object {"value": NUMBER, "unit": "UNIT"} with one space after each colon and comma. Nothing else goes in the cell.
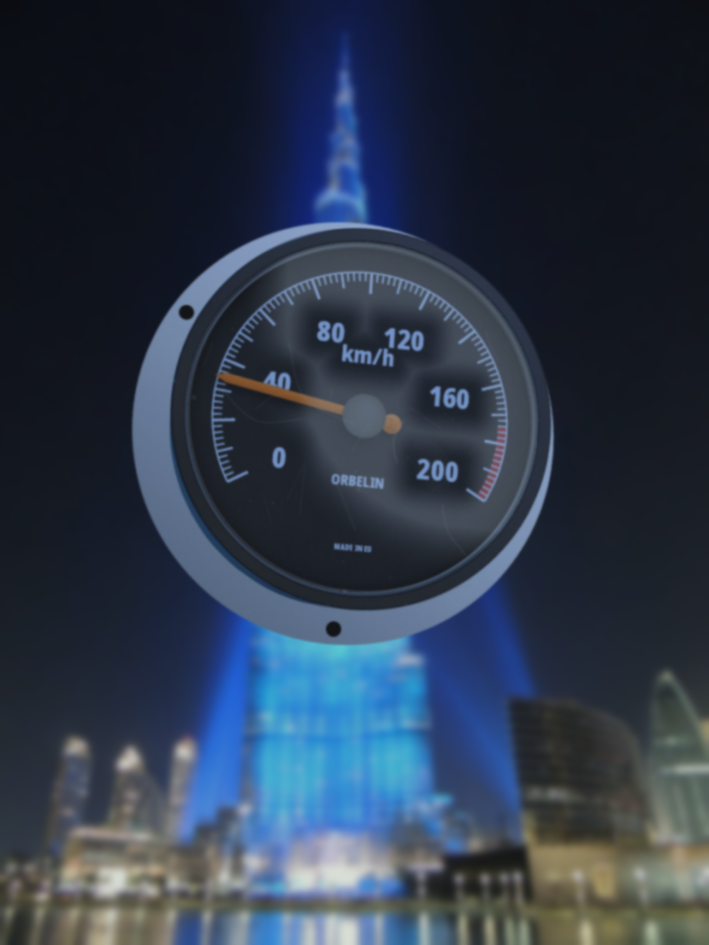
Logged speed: {"value": 34, "unit": "km/h"}
